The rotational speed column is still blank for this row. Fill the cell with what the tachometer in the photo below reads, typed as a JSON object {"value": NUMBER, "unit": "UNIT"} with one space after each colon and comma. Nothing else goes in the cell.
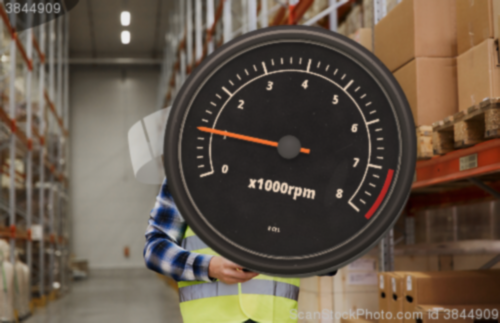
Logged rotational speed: {"value": 1000, "unit": "rpm"}
